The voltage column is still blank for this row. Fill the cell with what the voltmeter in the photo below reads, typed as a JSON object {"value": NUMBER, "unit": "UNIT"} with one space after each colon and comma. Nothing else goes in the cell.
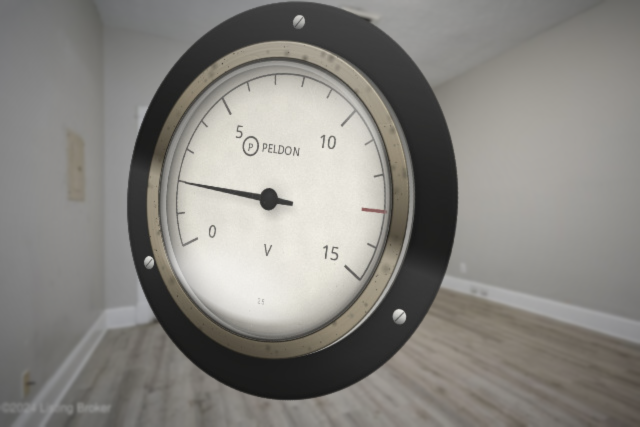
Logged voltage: {"value": 2, "unit": "V"}
